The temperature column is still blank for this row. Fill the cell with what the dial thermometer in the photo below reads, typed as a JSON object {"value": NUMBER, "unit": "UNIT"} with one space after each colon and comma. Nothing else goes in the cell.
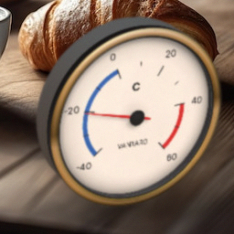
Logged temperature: {"value": -20, "unit": "°C"}
